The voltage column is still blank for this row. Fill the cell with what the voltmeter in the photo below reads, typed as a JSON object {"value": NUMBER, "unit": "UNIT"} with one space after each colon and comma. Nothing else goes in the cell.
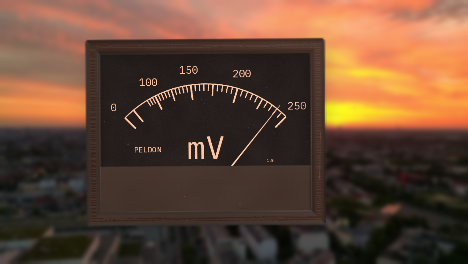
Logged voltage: {"value": 240, "unit": "mV"}
